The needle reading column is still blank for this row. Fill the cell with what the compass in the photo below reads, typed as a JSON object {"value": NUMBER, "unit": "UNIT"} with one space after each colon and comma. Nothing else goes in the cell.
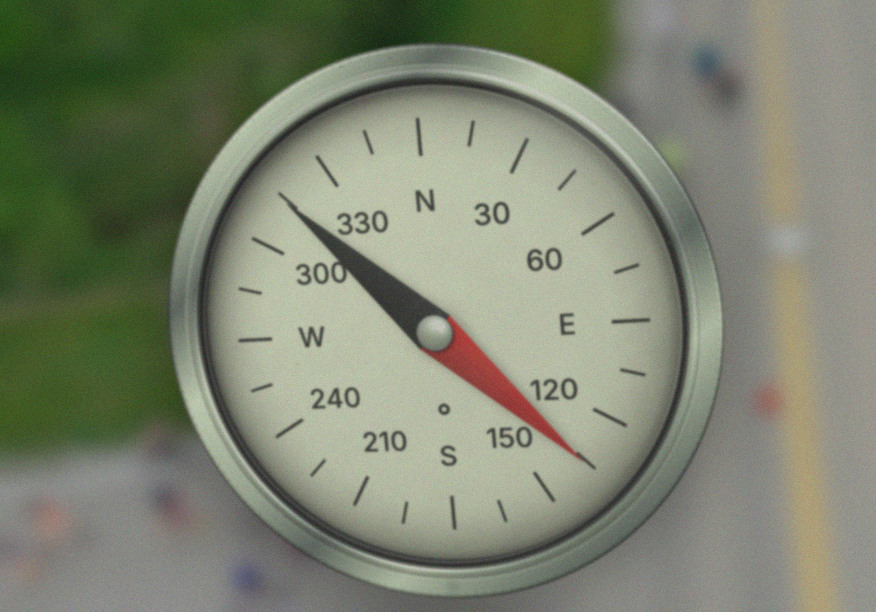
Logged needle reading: {"value": 135, "unit": "°"}
